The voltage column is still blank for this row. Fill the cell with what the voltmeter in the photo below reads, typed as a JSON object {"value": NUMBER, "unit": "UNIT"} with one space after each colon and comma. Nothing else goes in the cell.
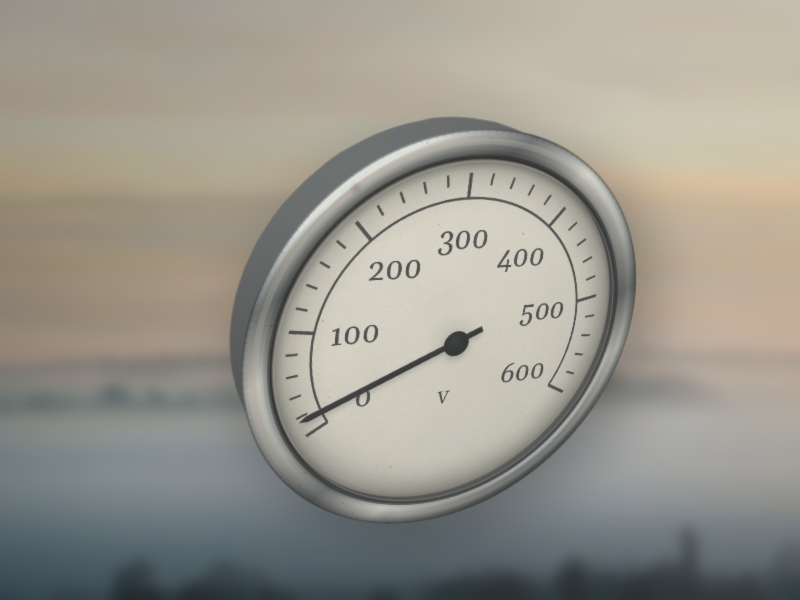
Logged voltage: {"value": 20, "unit": "V"}
